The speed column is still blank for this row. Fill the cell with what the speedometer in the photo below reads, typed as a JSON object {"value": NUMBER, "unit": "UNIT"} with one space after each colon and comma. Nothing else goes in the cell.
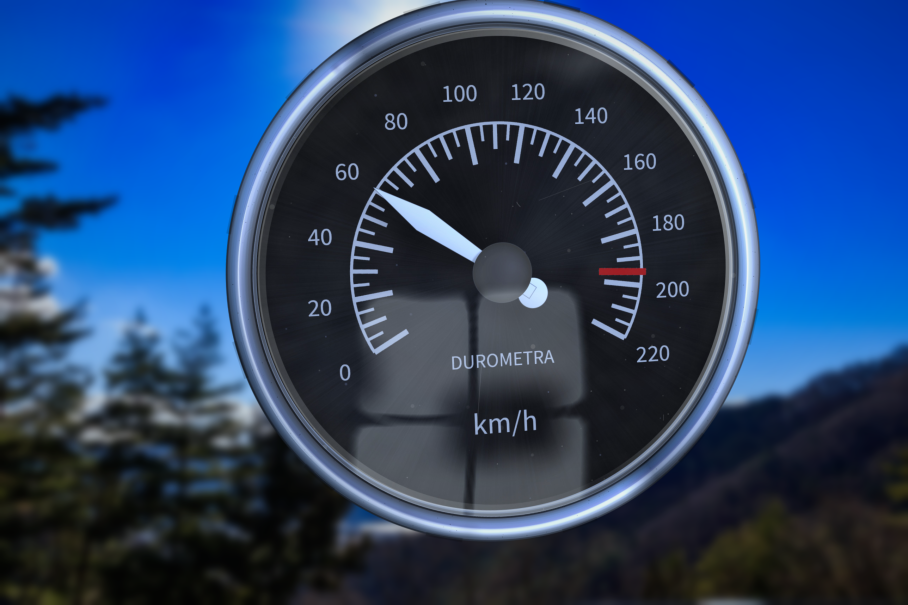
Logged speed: {"value": 60, "unit": "km/h"}
